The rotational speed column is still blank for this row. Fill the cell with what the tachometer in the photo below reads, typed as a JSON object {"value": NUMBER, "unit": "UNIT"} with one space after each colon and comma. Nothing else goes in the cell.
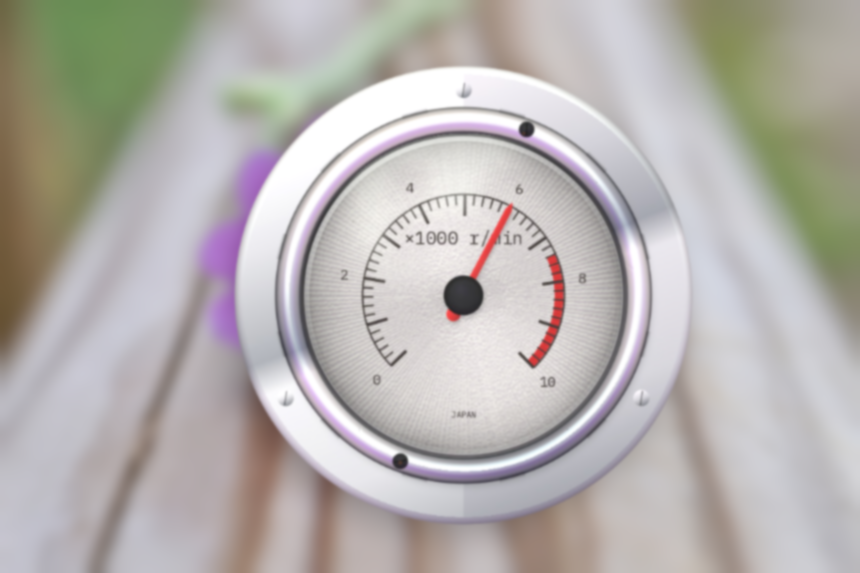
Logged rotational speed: {"value": 6000, "unit": "rpm"}
